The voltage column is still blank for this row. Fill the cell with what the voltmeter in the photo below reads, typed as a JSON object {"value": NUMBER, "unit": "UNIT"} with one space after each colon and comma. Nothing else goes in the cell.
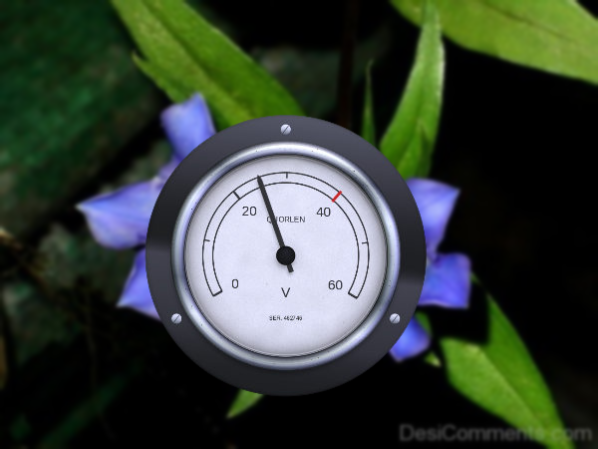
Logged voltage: {"value": 25, "unit": "V"}
